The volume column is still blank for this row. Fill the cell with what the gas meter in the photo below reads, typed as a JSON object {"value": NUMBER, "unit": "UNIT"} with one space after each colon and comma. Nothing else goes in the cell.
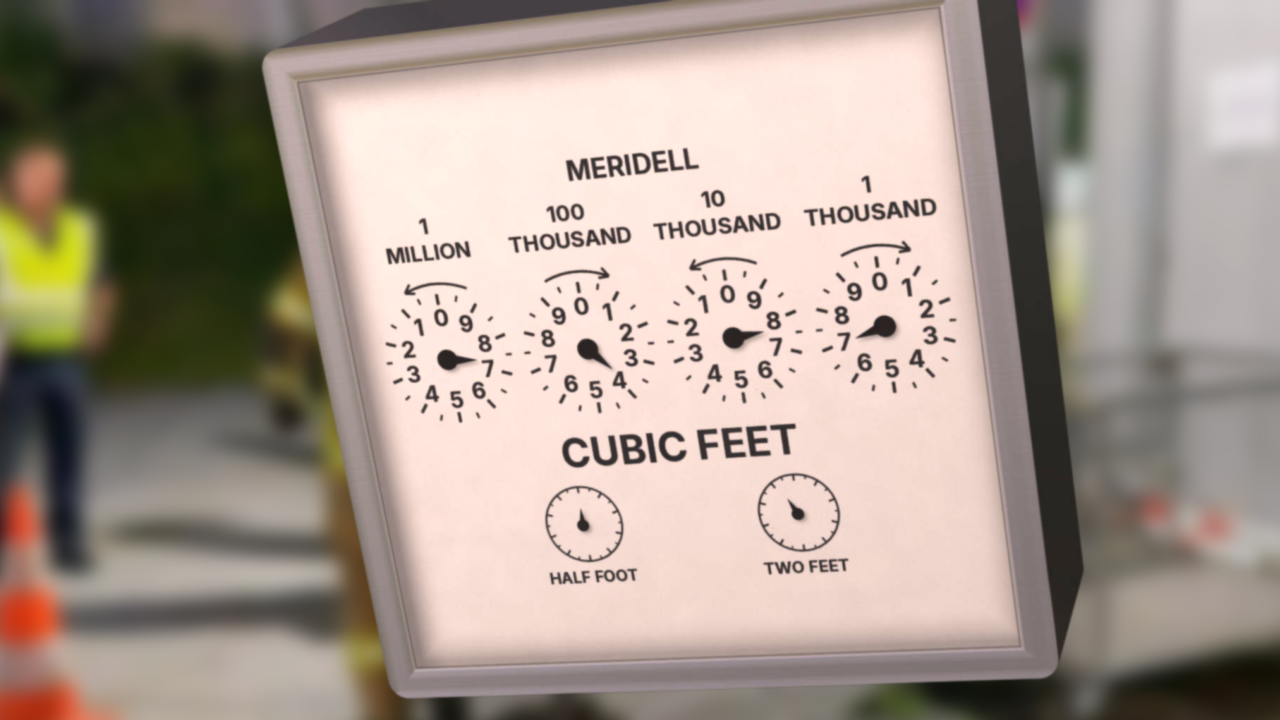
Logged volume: {"value": 737700, "unit": "ft³"}
